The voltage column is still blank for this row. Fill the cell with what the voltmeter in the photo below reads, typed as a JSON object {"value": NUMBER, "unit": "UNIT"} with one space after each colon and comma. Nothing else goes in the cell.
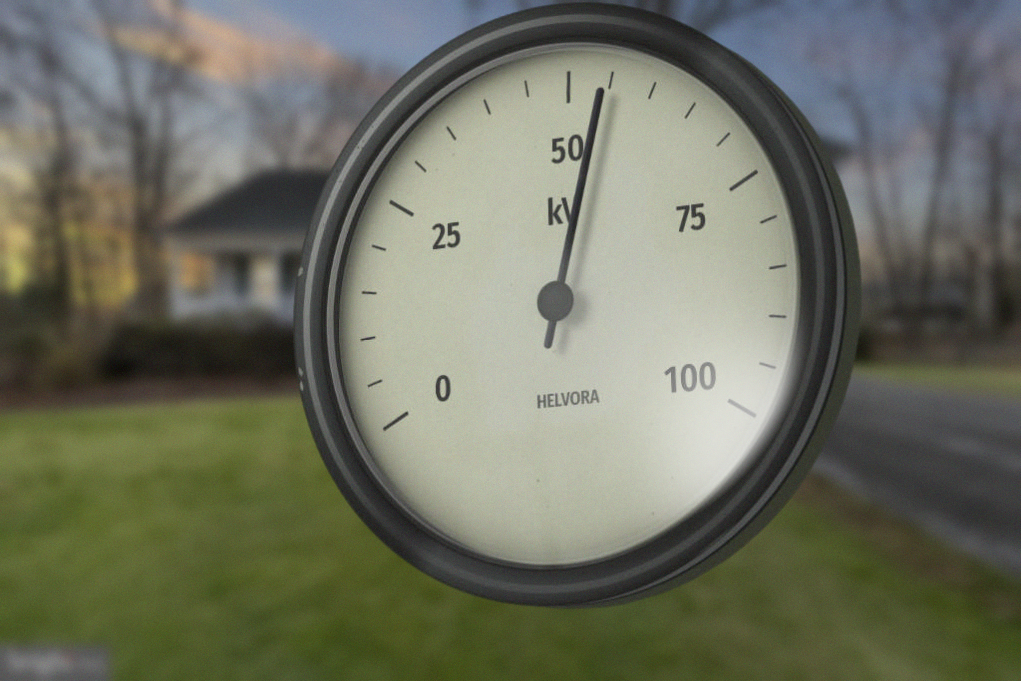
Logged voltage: {"value": 55, "unit": "kV"}
